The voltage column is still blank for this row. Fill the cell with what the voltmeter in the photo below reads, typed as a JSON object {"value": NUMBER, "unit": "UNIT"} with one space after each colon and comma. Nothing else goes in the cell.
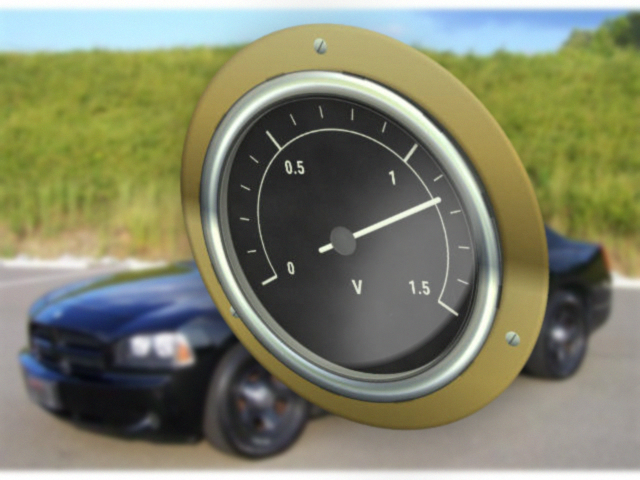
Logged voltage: {"value": 1.15, "unit": "V"}
